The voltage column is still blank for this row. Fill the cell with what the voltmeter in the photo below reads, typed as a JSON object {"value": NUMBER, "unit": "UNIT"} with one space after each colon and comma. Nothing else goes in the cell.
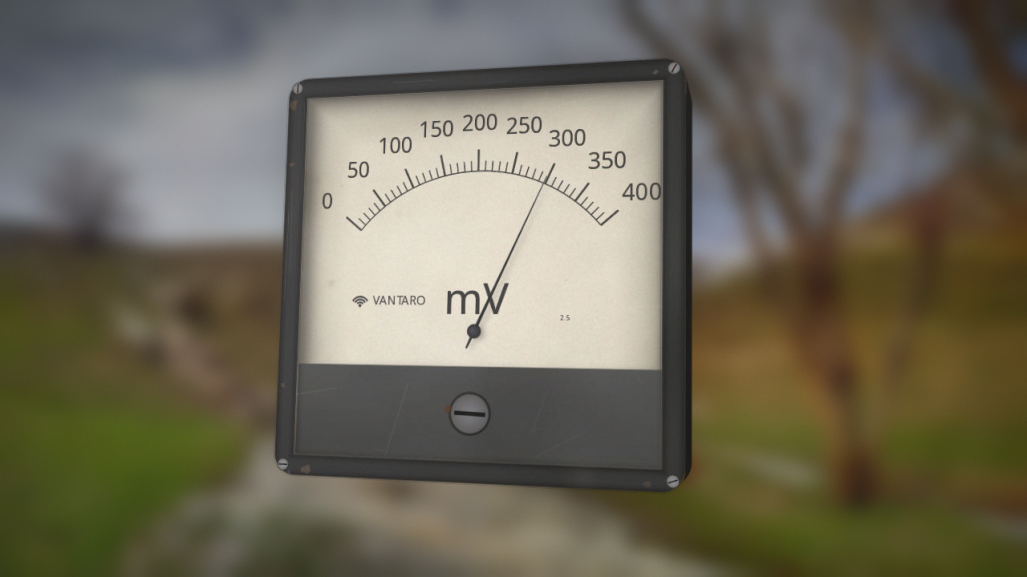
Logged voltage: {"value": 300, "unit": "mV"}
